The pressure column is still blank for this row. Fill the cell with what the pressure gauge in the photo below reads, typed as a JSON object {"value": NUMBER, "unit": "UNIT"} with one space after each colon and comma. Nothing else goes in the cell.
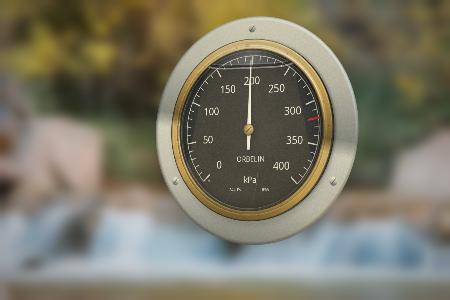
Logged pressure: {"value": 200, "unit": "kPa"}
